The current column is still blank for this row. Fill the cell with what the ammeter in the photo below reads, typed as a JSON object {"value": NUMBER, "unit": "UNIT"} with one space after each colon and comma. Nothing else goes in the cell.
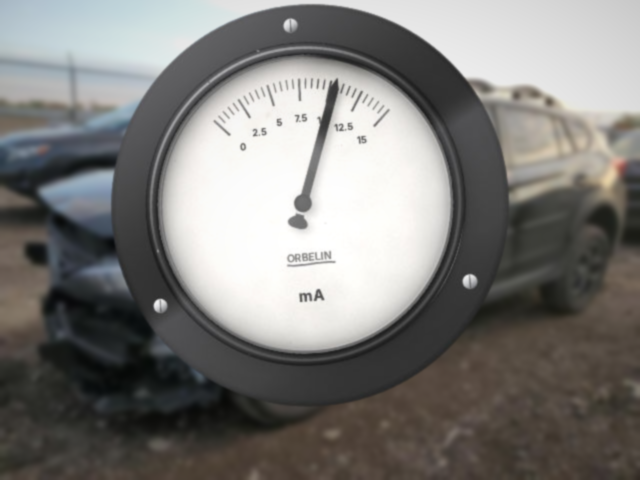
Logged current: {"value": 10.5, "unit": "mA"}
